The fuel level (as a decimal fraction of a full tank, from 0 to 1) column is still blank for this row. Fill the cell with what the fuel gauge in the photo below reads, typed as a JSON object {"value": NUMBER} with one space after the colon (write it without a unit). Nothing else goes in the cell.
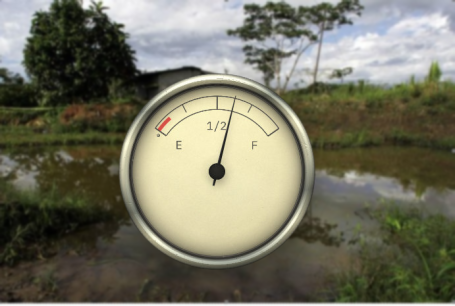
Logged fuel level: {"value": 0.625}
